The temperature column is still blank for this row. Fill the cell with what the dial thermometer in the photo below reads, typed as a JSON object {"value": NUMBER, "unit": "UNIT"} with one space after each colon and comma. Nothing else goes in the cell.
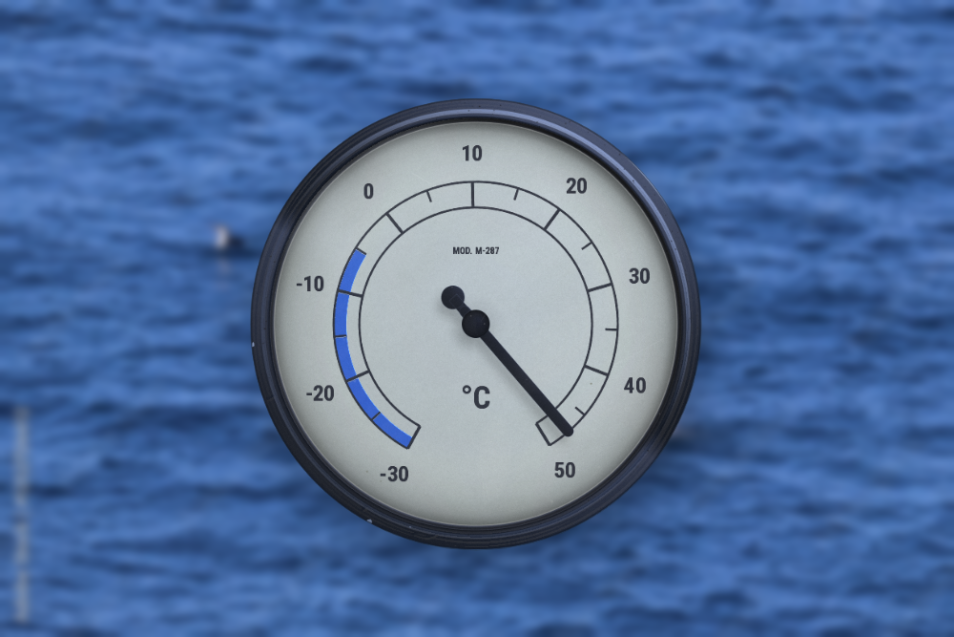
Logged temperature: {"value": 47.5, "unit": "°C"}
